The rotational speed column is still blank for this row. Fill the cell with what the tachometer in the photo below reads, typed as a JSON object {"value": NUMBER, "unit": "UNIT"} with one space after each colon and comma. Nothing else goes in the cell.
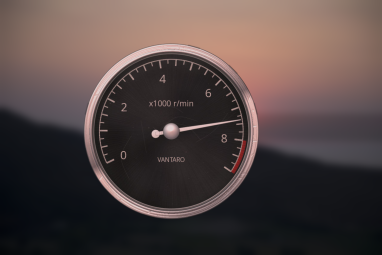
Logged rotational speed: {"value": 7375, "unit": "rpm"}
